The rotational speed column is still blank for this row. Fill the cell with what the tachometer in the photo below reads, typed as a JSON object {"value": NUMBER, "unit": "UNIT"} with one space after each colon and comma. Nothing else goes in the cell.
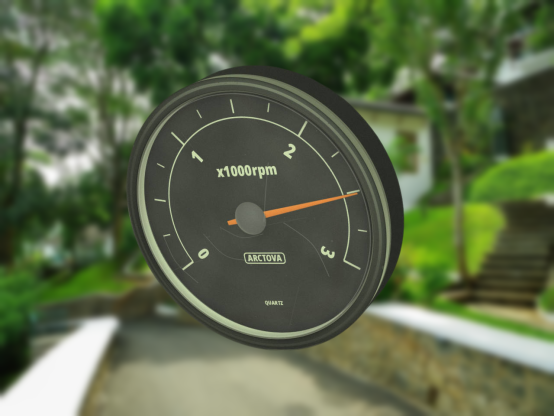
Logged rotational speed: {"value": 2500, "unit": "rpm"}
